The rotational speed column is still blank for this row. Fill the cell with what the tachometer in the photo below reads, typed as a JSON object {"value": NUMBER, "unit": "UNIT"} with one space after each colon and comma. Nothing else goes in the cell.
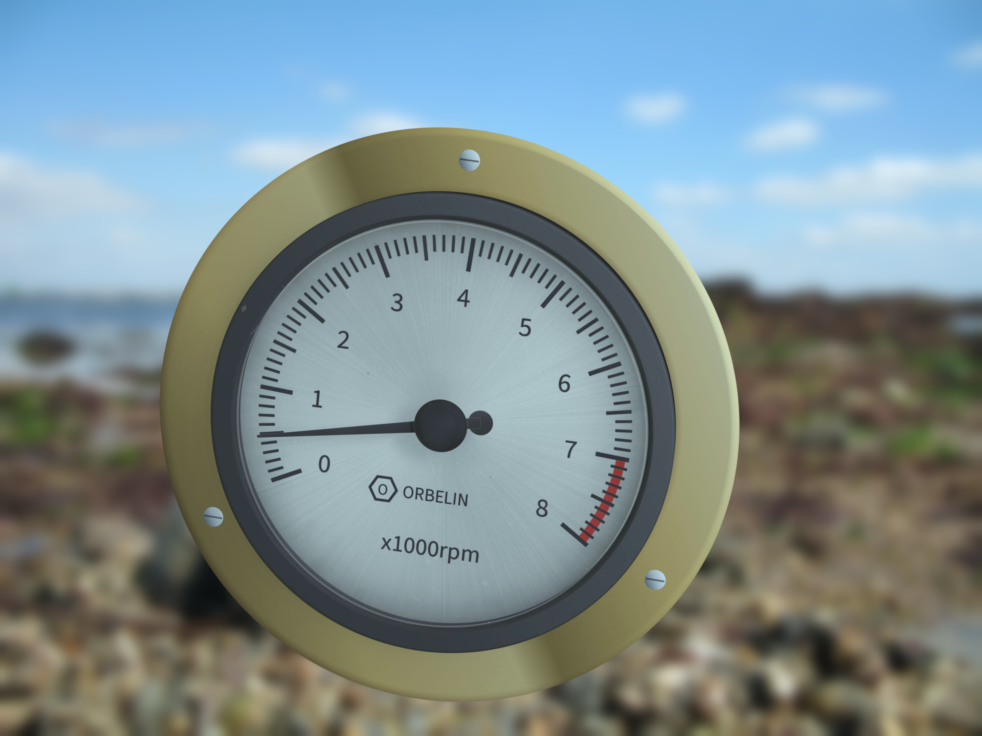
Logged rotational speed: {"value": 500, "unit": "rpm"}
